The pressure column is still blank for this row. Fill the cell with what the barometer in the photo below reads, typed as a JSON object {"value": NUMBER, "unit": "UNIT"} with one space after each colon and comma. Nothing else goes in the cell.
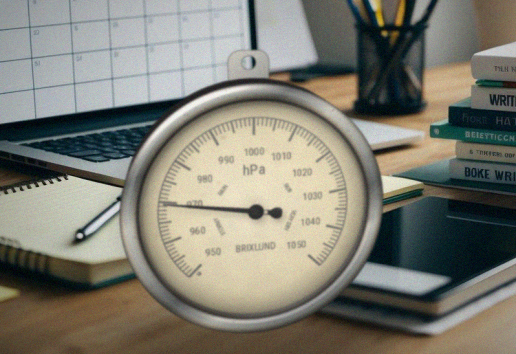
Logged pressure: {"value": 970, "unit": "hPa"}
